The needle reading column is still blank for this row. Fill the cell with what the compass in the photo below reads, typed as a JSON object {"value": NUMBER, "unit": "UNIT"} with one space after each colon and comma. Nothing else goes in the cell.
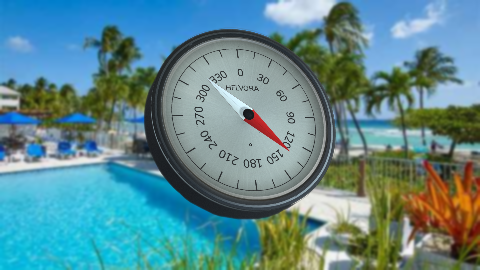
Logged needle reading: {"value": 135, "unit": "°"}
